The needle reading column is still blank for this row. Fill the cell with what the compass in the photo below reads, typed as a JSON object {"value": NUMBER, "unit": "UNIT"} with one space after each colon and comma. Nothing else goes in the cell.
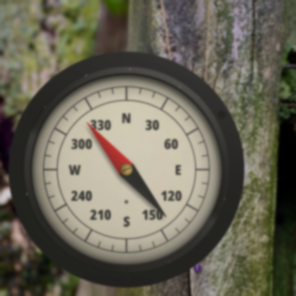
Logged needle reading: {"value": 320, "unit": "°"}
